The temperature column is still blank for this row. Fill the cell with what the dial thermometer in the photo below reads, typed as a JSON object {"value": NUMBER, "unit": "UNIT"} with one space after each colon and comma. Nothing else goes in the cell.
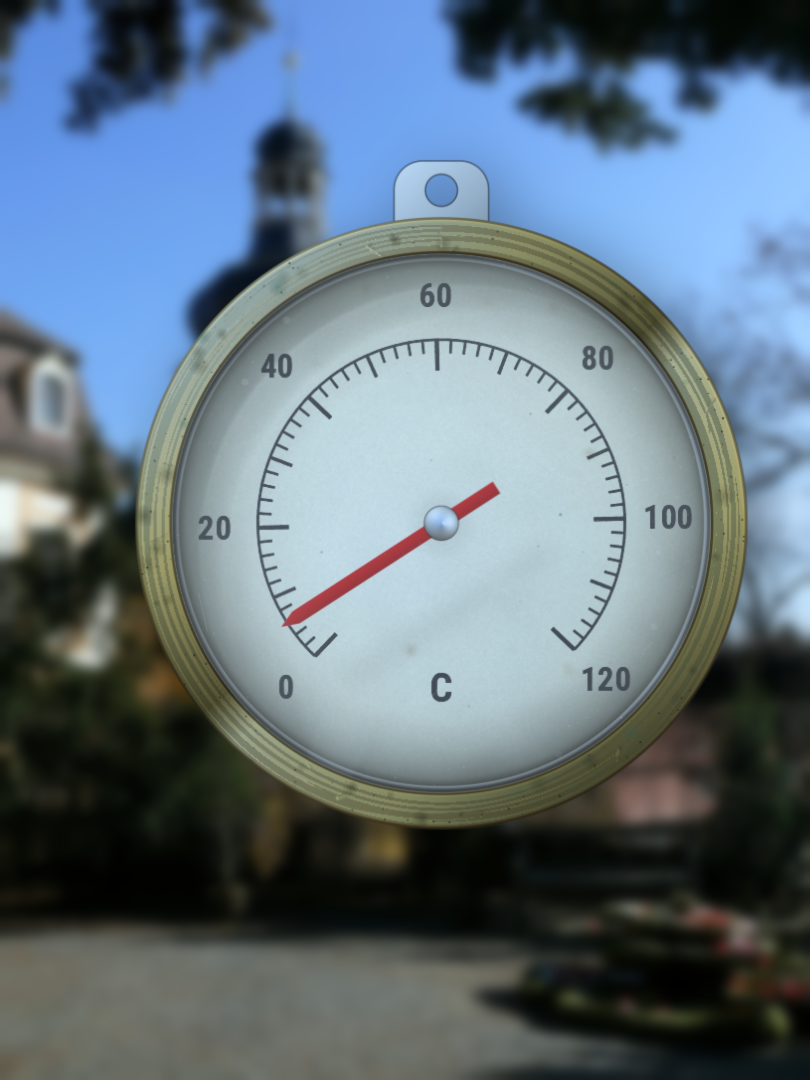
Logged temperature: {"value": 6, "unit": "°C"}
